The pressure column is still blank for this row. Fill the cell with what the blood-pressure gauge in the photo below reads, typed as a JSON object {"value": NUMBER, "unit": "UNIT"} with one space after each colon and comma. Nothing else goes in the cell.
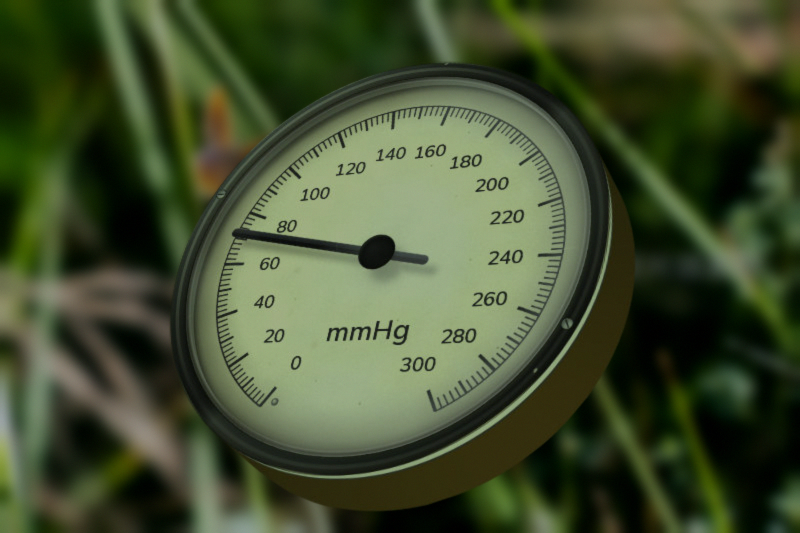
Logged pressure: {"value": 70, "unit": "mmHg"}
